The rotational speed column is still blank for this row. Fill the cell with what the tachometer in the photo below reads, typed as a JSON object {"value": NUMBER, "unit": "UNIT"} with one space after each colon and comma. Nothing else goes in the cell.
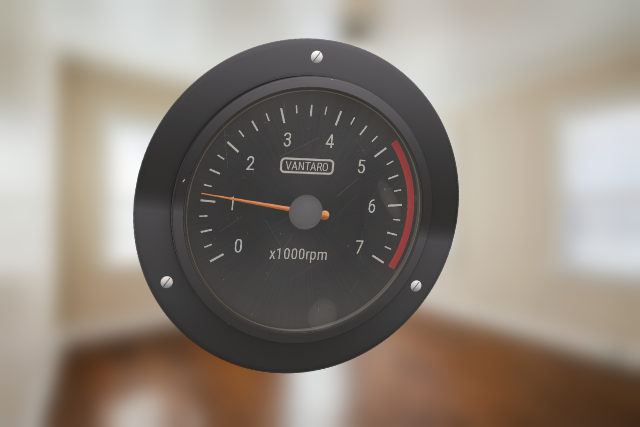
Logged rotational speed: {"value": 1125, "unit": "rpm"}
